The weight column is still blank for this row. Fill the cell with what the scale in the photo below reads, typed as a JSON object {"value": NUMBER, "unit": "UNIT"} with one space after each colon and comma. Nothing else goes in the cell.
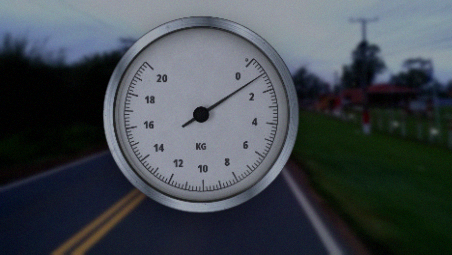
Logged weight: {"value": 1, "unit": "kg"}
